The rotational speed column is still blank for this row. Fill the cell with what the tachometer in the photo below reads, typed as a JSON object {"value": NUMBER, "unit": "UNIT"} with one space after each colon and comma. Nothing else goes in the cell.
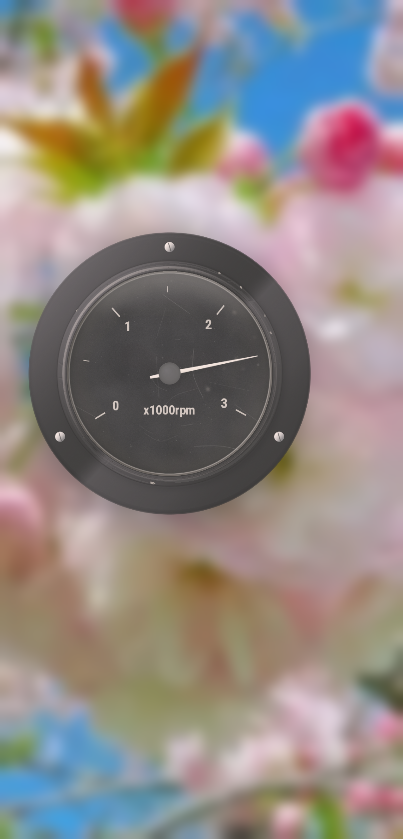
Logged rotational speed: {"value": 2500, "unit": "rpm"}
